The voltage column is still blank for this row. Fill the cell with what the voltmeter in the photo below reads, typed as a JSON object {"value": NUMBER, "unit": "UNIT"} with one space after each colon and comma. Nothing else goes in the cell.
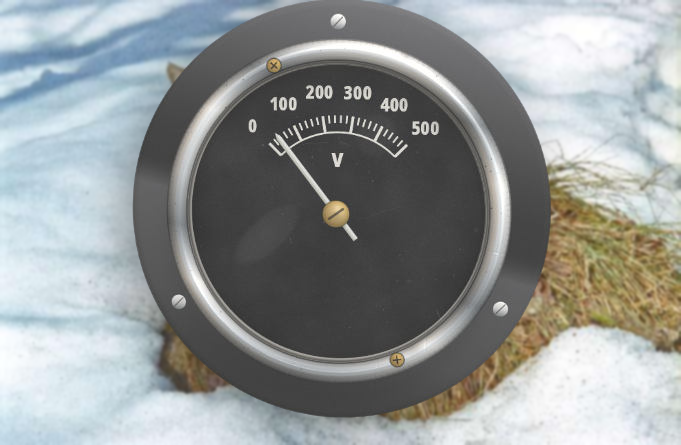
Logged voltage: {"value": 40, "unit": "V"}
